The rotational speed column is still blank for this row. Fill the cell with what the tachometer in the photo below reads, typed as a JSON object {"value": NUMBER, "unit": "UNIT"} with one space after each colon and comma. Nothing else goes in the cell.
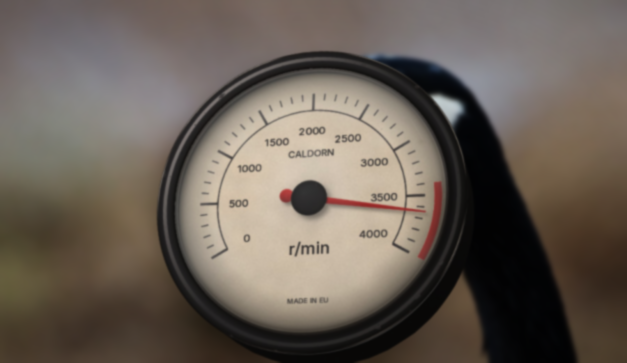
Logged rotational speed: {"value": 3650, "unit": "rpm"}
